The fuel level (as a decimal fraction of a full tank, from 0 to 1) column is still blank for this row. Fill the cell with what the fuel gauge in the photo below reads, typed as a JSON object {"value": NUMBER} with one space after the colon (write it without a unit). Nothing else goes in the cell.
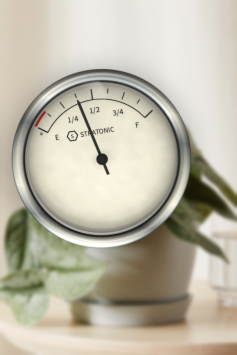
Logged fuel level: {"value": 0.375}
